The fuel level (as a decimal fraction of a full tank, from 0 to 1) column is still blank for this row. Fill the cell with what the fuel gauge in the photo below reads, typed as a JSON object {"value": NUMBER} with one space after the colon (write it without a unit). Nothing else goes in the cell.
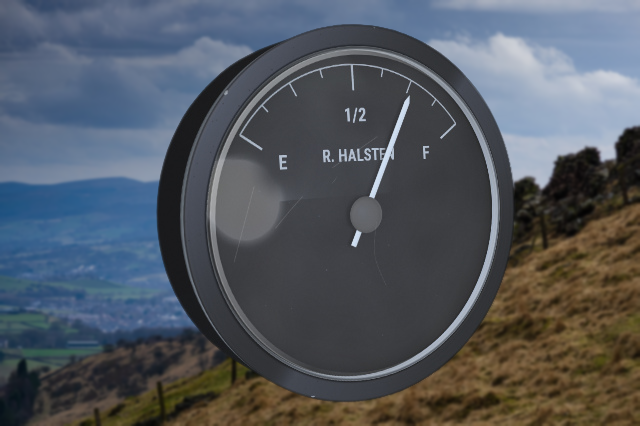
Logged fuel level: {"value": 0.75}
